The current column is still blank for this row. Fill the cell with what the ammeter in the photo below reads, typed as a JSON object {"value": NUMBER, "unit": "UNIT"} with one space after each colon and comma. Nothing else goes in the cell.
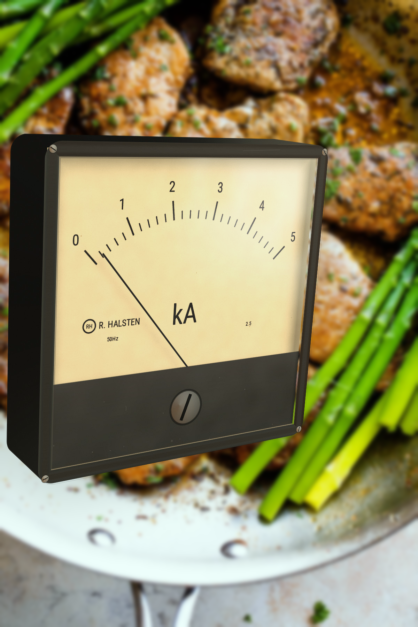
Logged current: {"value": 0.2, "unit": "kA"}
